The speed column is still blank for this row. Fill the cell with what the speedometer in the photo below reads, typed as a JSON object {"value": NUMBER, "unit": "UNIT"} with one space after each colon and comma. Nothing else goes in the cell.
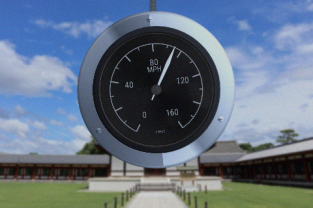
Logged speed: {"value": 95, "unit": "mph"}
